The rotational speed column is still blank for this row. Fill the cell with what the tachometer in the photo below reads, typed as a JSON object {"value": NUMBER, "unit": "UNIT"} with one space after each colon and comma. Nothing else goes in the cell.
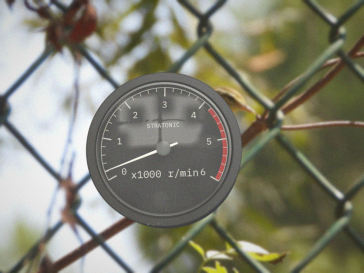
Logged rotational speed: {"value": 200, "unit": "rpm"}
